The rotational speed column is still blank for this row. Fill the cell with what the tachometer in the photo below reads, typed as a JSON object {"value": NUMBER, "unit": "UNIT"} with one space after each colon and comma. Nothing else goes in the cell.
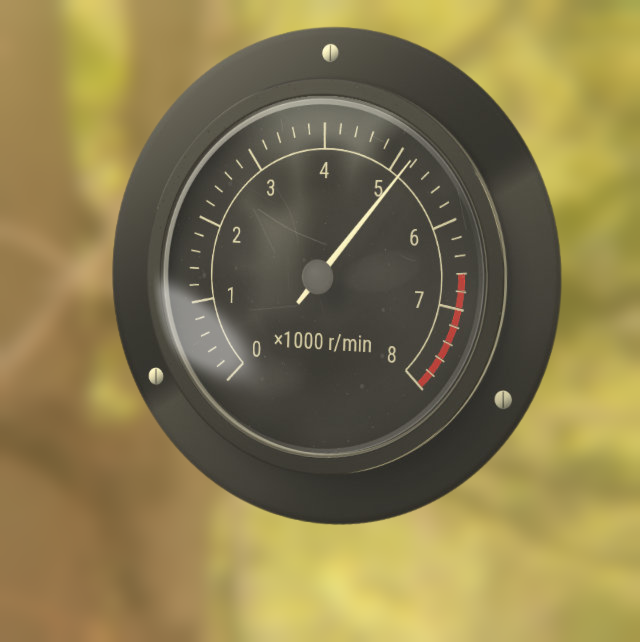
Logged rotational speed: {"value": 5200, "unit": "rpm"}
